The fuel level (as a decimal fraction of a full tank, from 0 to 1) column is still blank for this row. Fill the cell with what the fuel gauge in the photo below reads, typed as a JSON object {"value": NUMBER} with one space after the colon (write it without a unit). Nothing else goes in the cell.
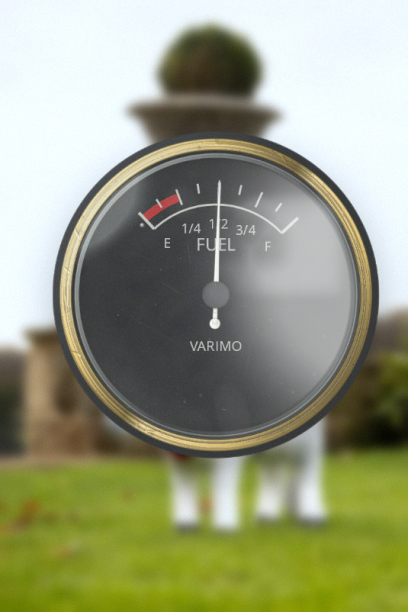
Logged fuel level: {"value": 0.5}
